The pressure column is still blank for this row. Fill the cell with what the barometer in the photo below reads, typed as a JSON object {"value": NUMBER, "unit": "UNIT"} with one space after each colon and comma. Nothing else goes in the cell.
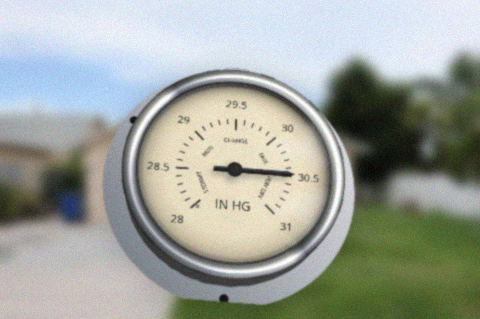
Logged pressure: {"value": 30.5, "unit": "inHg"}
